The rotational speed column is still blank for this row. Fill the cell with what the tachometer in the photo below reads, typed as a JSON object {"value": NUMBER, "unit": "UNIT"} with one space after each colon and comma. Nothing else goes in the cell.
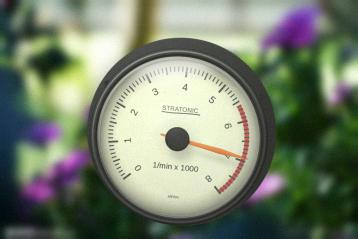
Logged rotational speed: {"value": 6900, "unit": "rpm"}
